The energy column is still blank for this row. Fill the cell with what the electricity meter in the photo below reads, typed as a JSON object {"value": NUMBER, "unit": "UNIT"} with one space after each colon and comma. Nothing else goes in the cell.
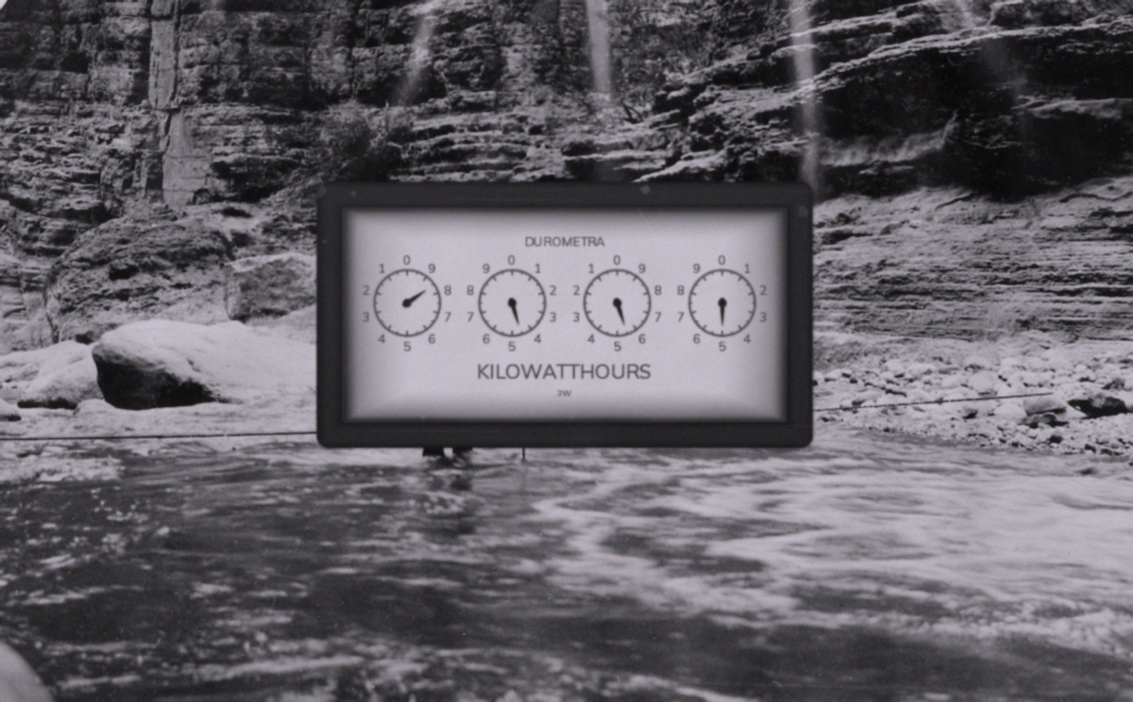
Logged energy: {"value": 8455, "unit": "kWh"}
